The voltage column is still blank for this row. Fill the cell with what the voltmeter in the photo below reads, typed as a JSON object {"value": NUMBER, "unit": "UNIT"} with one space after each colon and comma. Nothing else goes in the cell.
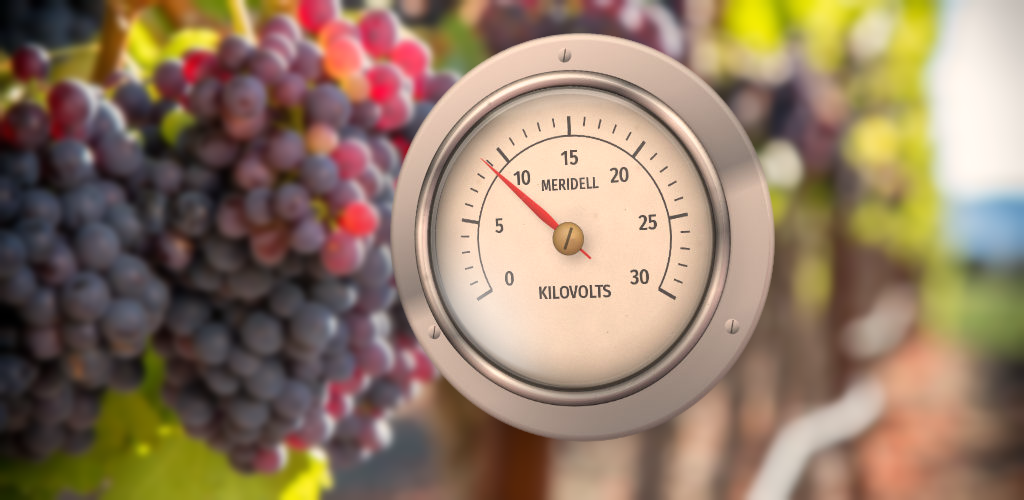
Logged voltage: {"value": 9, "unit": "kV"}
